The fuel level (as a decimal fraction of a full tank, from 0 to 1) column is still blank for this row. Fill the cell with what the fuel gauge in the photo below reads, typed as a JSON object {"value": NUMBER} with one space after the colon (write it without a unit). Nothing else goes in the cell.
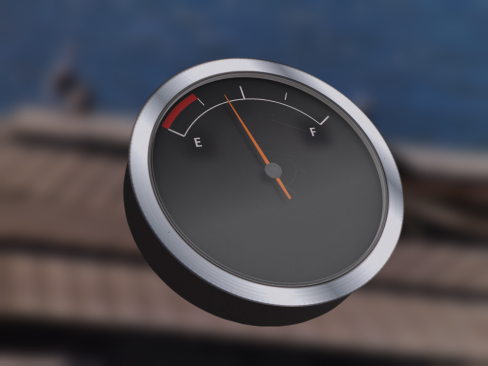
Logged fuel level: {"value": 0.375}
